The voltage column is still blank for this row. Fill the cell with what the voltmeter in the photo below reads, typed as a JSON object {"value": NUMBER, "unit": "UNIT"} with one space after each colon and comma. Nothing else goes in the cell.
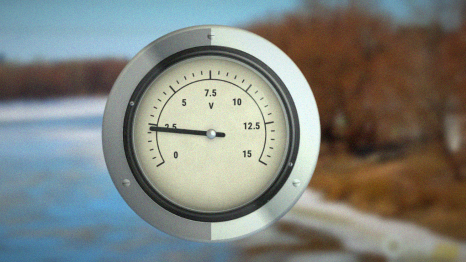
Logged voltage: {"value": 2.25, "unit": "V"}
